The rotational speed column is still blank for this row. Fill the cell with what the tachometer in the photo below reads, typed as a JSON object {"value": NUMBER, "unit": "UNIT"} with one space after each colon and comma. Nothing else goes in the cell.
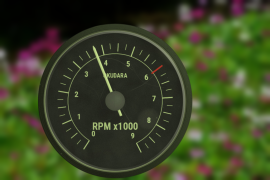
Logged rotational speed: {"value": 3750, "unit": "rpm"}
